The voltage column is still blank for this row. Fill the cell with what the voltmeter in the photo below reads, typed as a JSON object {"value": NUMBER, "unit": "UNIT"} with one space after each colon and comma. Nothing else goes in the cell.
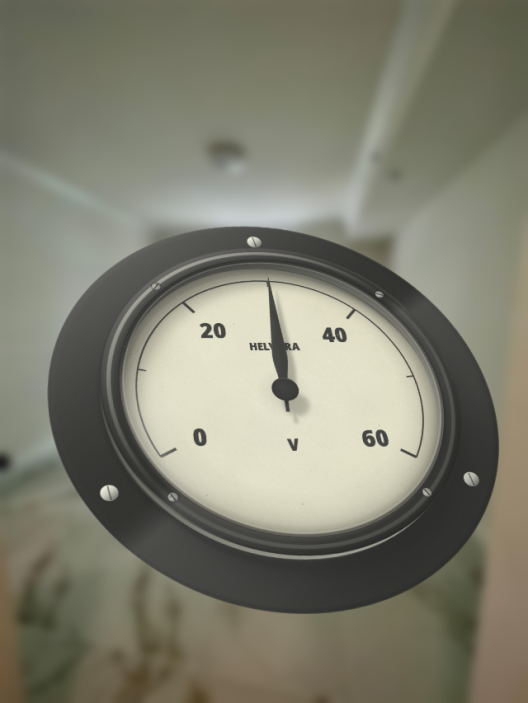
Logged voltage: {"value": 30, "unit": "V"}
